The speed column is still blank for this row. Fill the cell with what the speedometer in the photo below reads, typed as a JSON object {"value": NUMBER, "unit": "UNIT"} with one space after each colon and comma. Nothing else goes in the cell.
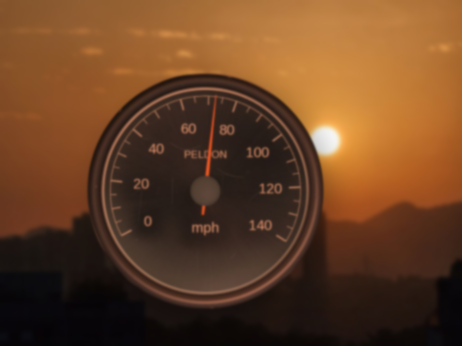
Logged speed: {"value": 72.5, "unit": "mph"}
